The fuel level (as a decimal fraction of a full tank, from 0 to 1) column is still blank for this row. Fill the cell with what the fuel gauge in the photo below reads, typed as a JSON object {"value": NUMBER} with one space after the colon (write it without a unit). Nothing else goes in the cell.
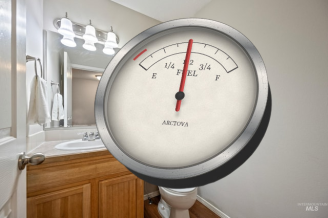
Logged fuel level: {"value": 0.5}
